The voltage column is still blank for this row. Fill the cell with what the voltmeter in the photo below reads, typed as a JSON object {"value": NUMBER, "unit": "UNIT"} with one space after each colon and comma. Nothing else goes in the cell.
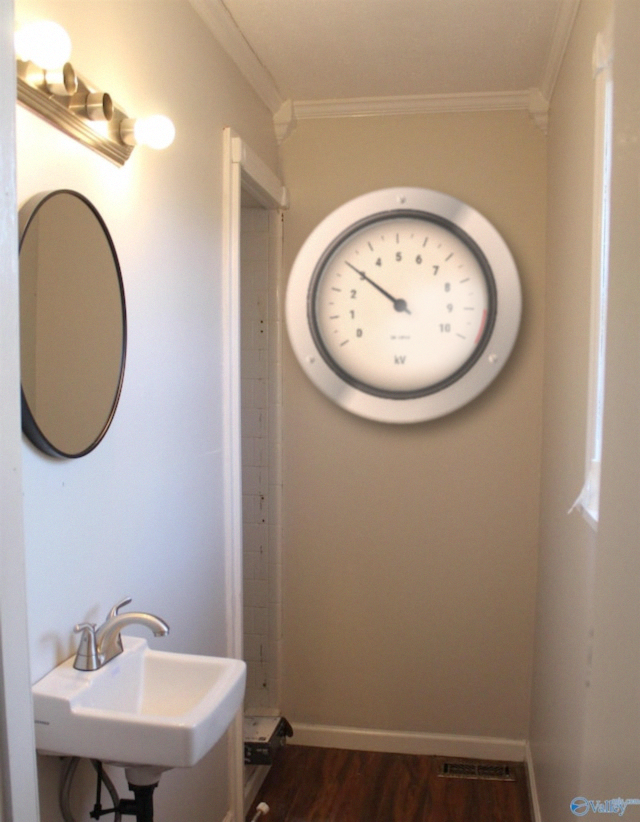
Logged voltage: {"value": 3, "unit": "kV"}
